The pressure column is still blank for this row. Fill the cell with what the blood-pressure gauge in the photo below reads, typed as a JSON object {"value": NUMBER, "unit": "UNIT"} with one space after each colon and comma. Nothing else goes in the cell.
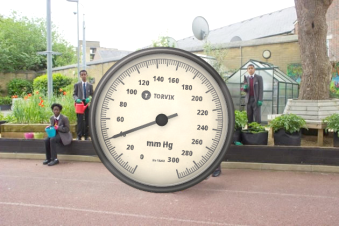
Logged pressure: {"value": 40, "unit": "mmHg"}
